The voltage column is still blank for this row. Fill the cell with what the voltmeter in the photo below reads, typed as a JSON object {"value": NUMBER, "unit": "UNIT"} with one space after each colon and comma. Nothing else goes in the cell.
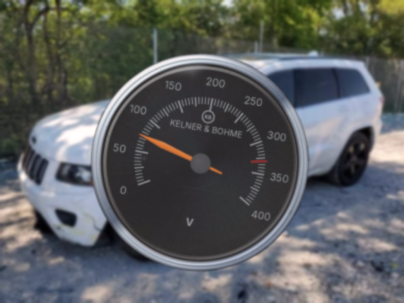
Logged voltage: {"value": 75, "unit": "V"}
